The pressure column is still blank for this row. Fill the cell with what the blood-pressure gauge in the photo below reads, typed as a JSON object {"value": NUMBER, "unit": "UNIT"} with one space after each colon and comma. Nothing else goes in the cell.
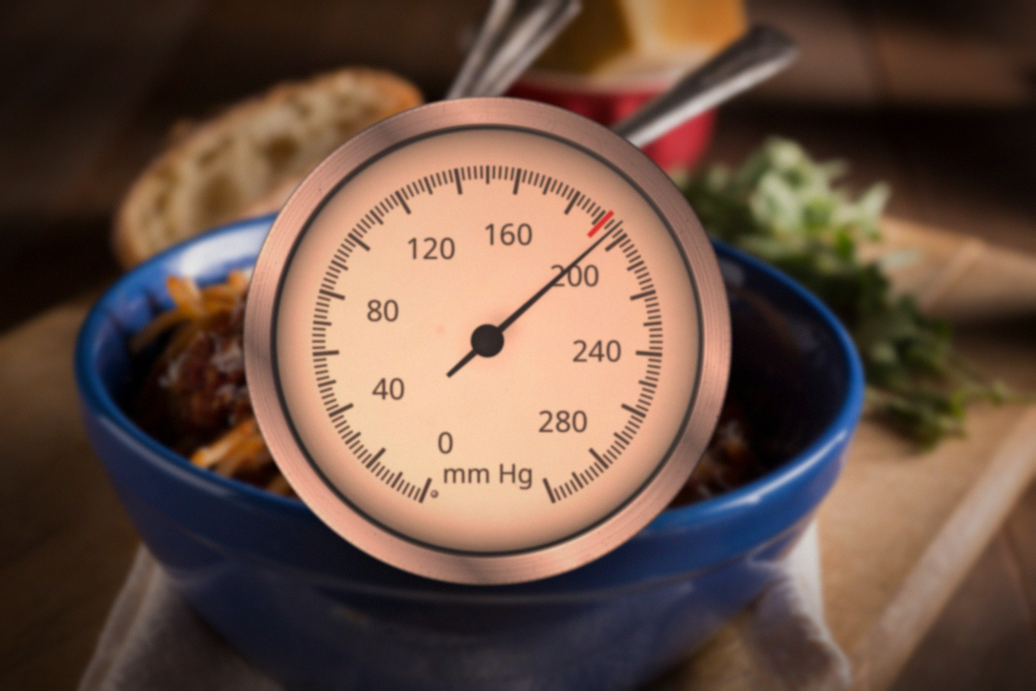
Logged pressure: {"value": 196, "unit": "mmHg"}
